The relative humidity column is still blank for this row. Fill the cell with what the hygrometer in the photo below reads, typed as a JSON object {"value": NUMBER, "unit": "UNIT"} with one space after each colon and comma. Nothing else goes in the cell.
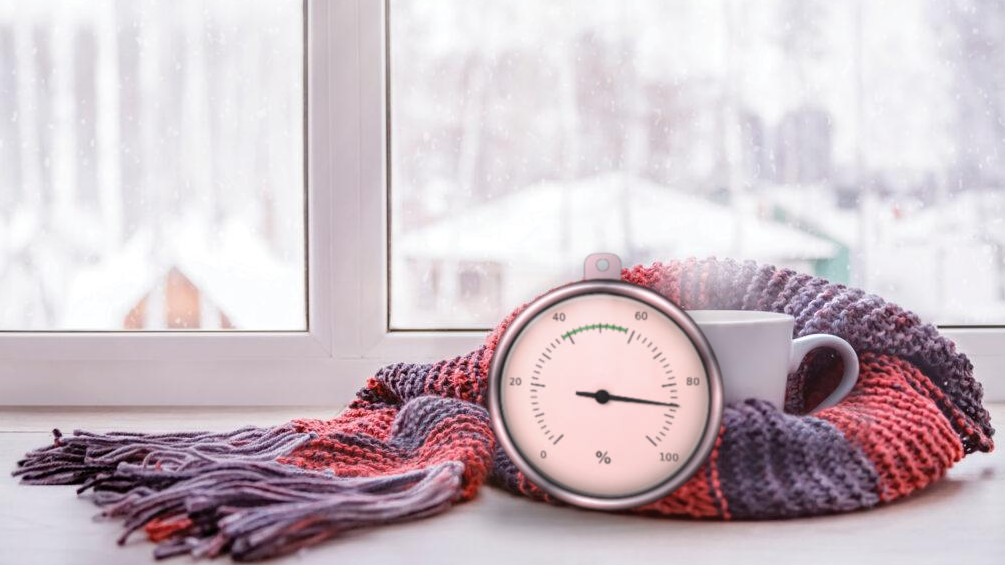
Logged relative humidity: {"value": 86, "unit": "%"}
